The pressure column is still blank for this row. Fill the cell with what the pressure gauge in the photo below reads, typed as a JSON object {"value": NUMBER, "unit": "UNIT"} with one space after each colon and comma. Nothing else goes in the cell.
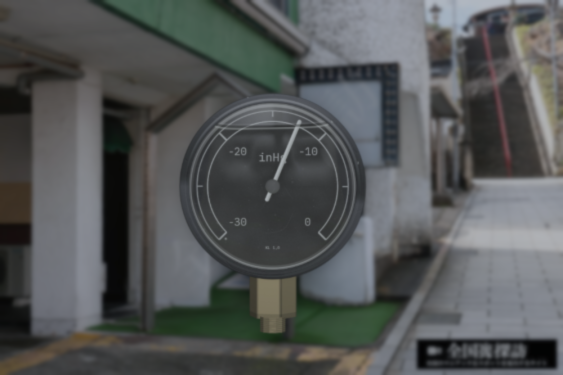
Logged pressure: {"value": -12.5, "unit": "inHg"}
